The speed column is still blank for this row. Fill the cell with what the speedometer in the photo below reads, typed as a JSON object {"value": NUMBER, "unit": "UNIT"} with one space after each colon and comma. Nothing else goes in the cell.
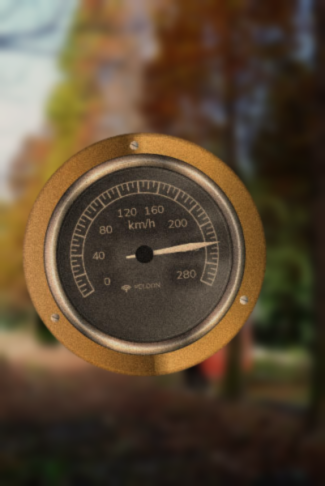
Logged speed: {"value": 240, "unit": "km/h"}
